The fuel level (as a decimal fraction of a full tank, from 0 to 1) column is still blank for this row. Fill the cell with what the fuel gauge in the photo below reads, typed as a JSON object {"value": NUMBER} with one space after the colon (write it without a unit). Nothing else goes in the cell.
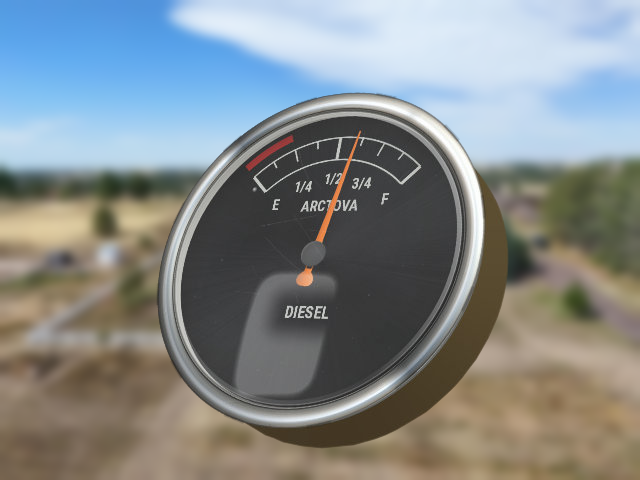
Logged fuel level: {"value": 0.625}
